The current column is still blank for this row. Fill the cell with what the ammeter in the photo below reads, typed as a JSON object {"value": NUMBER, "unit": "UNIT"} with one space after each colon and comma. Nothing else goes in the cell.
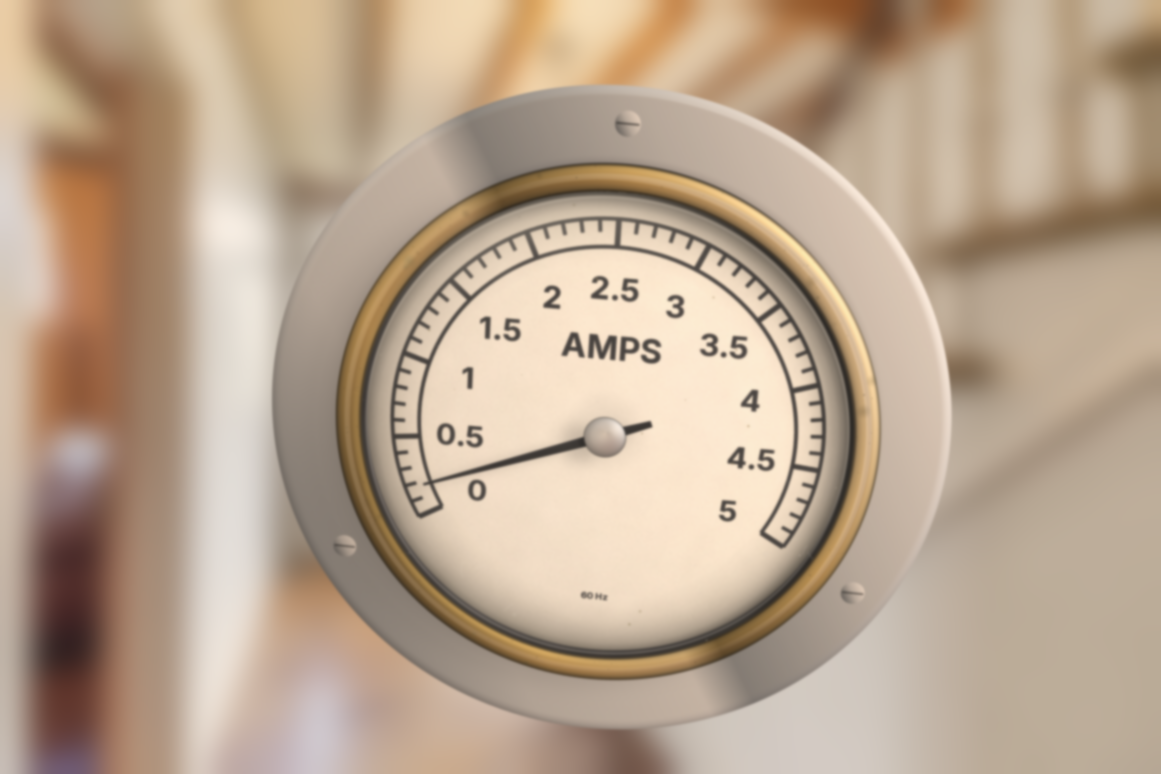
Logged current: {"value": 0.2, "unit": "A"}
